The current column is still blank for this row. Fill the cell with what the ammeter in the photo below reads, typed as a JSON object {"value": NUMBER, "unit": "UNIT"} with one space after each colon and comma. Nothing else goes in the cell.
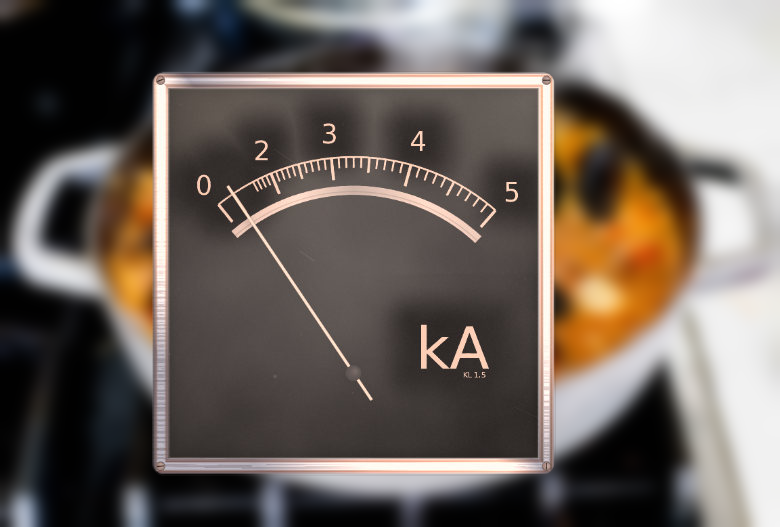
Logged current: {"value": 1, "unit": "kA"}
